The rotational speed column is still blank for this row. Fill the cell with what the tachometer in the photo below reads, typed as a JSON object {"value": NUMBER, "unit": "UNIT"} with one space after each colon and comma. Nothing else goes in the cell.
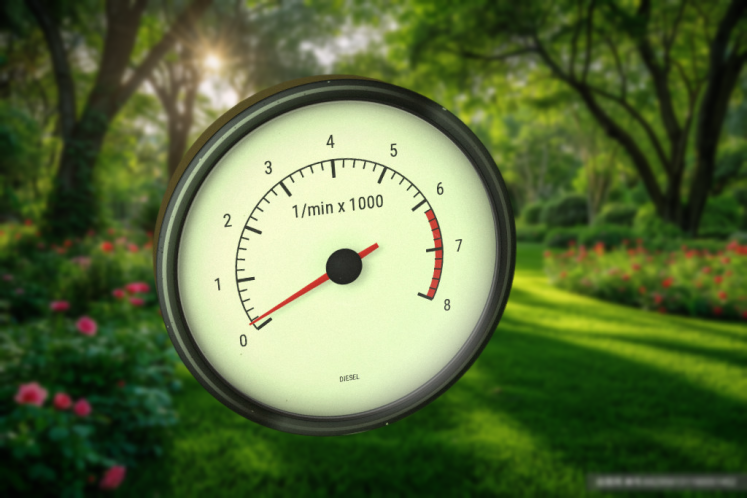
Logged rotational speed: {"value": 200, "unit": "rpm"}
